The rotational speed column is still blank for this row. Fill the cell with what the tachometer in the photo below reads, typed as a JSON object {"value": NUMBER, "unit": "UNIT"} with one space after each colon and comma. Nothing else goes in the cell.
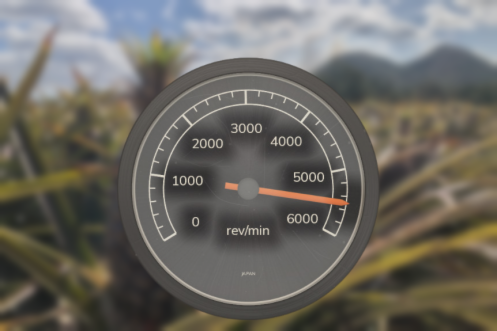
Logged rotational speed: {"value": 5500, "unit": "rpm"}
